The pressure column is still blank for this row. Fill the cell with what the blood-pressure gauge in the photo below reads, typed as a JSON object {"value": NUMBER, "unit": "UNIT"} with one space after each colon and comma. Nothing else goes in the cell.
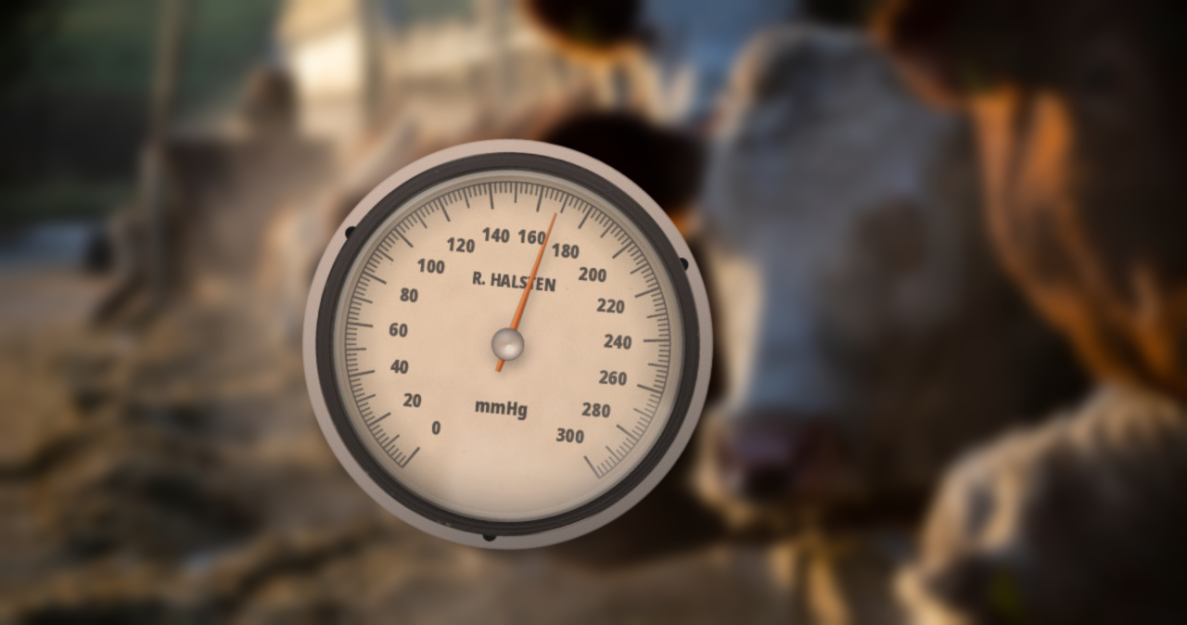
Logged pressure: {"value": 168, "unit": "mmHg"}
